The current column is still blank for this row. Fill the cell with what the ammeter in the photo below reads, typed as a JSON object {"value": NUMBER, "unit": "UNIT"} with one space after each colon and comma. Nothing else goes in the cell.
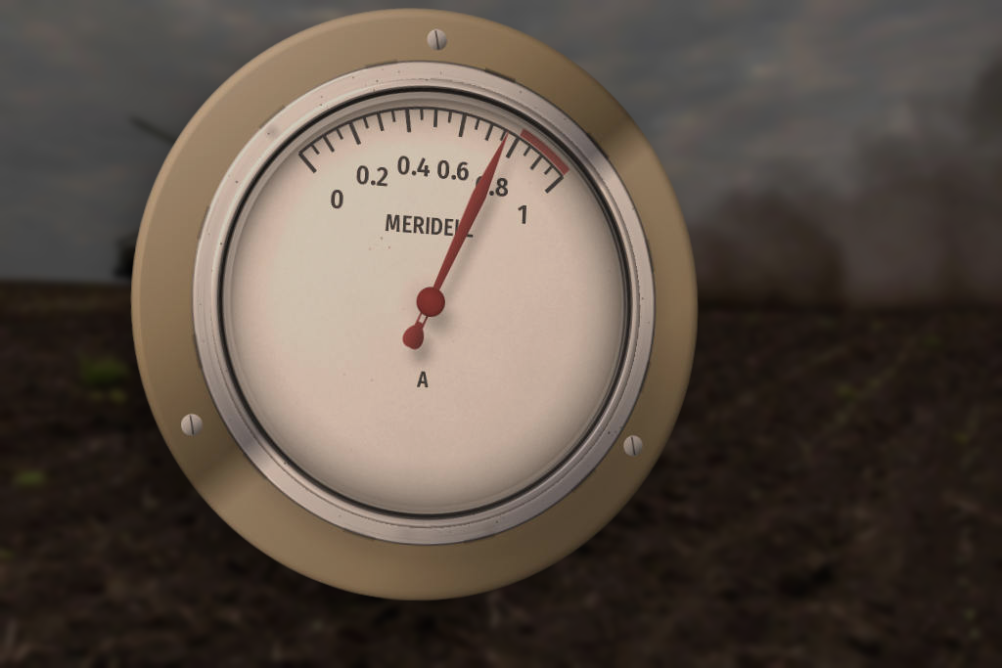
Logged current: {"value": 0.75, "unit": "A"}
